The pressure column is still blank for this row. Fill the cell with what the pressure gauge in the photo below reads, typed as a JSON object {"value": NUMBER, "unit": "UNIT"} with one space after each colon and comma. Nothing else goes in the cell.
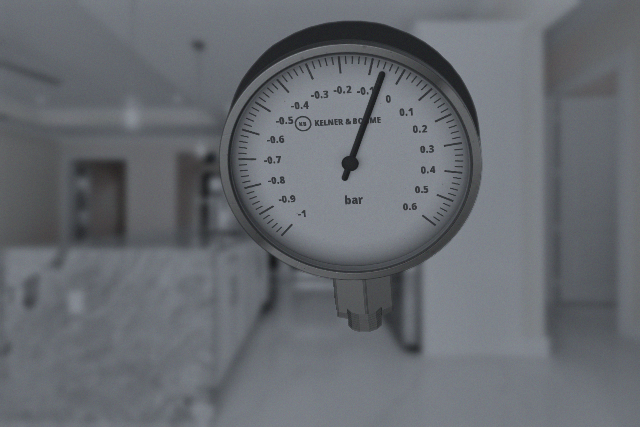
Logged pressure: {"value": -0.06, "unit": "bar"}
